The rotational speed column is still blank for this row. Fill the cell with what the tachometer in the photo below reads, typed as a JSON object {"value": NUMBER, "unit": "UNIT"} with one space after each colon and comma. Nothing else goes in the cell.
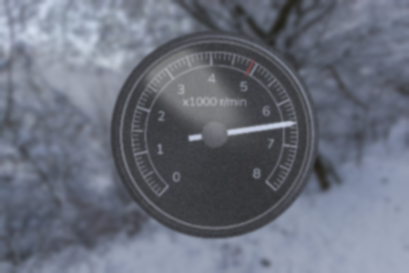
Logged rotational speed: {"value": 6500, "unit": "rpm"}
